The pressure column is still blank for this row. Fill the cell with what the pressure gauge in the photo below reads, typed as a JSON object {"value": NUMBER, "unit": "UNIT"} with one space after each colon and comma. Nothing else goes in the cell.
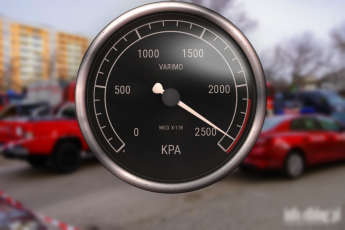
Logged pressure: {"value": 2400, "unit": "kPa"}
